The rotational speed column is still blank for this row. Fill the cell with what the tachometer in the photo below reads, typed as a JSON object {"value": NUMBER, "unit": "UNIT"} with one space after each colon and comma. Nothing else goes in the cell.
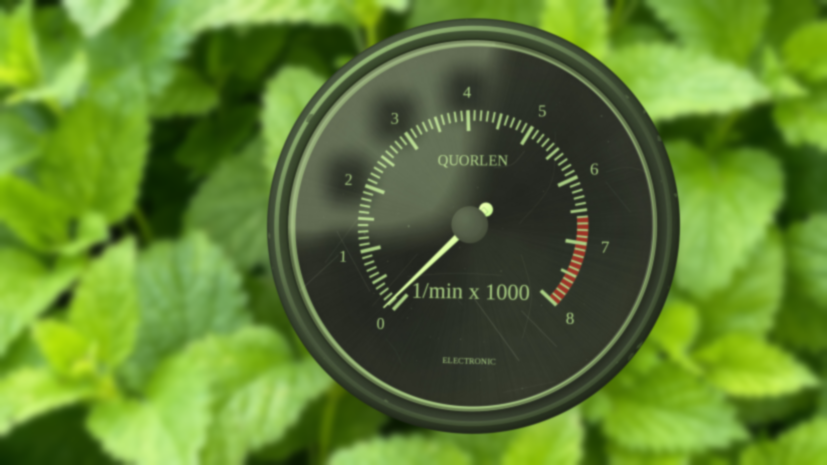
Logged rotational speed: {"value": 100, "unit": "rpm"}
